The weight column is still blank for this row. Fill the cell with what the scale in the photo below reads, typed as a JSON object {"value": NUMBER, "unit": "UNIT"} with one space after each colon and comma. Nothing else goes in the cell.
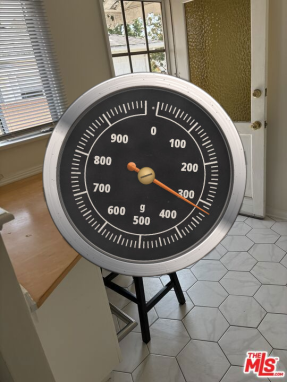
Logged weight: {"value": 320, "unit": "g"}
